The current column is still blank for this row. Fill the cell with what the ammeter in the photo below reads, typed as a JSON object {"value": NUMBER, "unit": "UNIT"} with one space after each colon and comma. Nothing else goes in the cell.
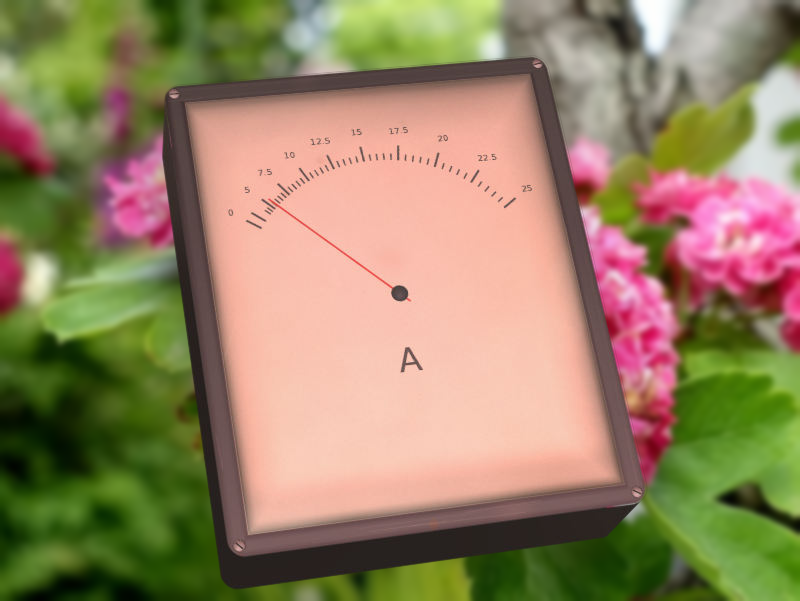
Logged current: {"value": 5, "unit": "A"}
